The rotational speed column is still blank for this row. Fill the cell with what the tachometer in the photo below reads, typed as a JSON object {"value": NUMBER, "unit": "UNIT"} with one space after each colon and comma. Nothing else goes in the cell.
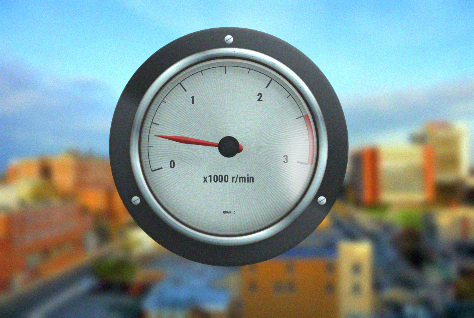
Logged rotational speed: {"value": 375, "unit": "rpm"}
